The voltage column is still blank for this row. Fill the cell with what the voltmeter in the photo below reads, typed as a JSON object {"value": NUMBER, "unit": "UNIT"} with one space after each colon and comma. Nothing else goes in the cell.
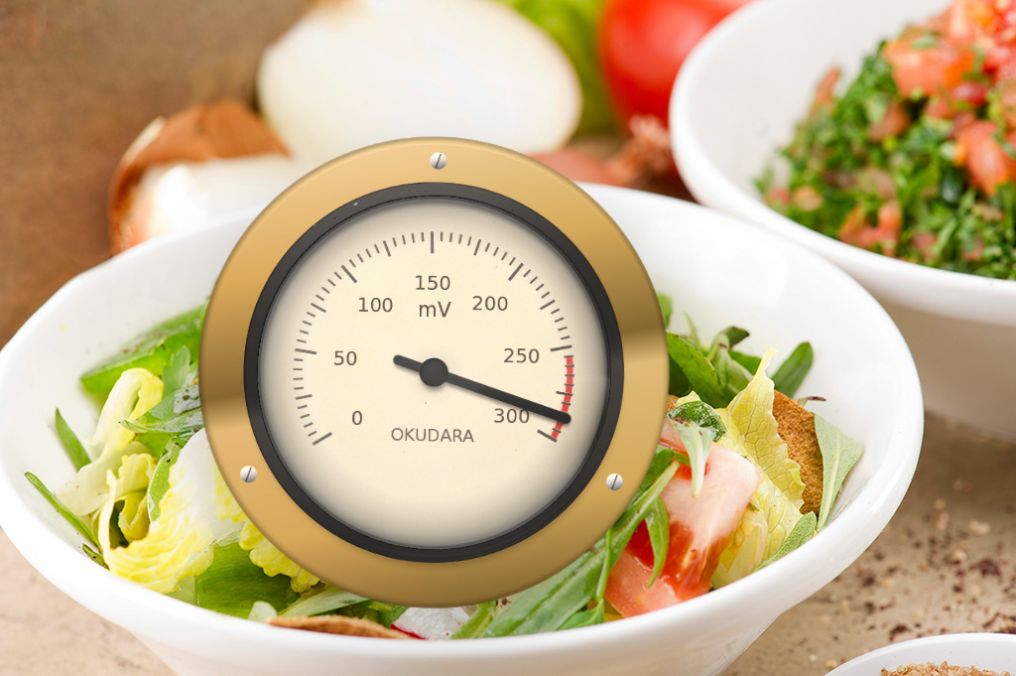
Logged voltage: {"value": 287.5, "unit": "mV"}
